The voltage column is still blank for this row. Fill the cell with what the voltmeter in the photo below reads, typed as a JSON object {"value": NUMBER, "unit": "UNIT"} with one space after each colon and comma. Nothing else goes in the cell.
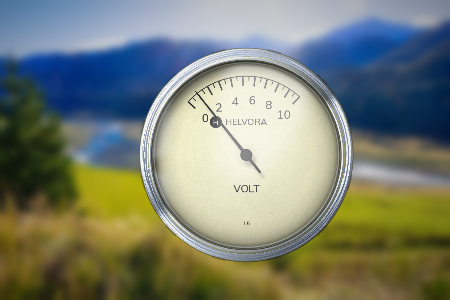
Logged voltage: {"value": 1, "unit": "V"}
